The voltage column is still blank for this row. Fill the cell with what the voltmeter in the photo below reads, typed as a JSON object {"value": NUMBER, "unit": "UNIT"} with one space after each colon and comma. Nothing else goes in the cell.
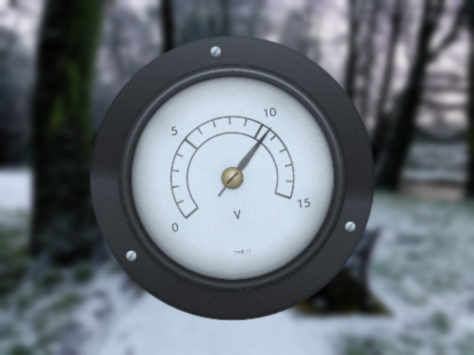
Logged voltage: {"value": 10.5, "unit": "V"}
